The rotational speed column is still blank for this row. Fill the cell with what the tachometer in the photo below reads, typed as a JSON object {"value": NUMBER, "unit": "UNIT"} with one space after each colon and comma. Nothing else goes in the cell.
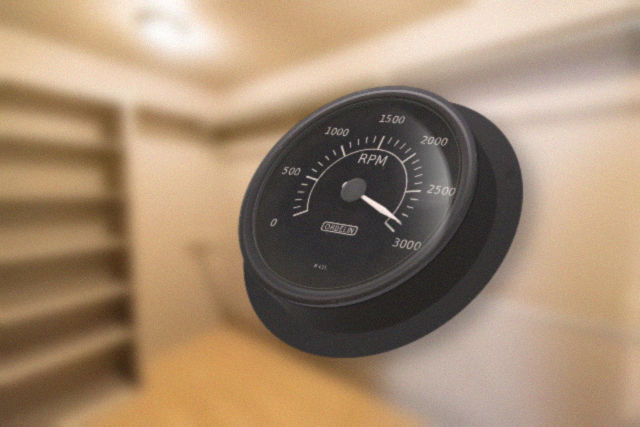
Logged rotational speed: {"value": 2900, "unit": "rpm"}
